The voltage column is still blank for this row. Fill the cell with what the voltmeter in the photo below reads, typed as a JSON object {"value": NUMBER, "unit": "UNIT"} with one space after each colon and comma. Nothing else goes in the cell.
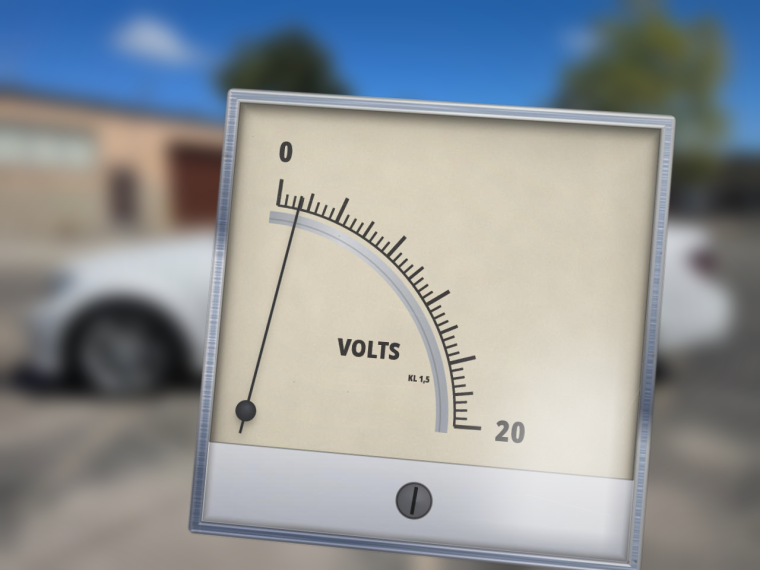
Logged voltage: {"value": 1.5, "unit": "V"}
